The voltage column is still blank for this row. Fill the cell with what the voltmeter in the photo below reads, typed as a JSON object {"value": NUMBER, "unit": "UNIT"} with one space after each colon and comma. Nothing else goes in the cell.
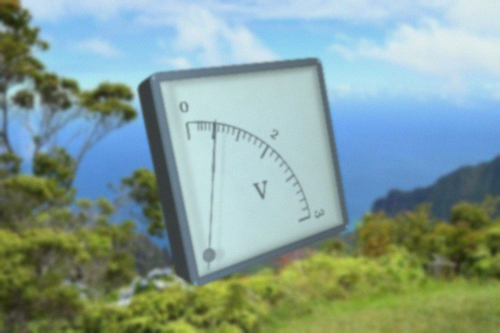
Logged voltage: {"value": 1, "unit": "V"}
